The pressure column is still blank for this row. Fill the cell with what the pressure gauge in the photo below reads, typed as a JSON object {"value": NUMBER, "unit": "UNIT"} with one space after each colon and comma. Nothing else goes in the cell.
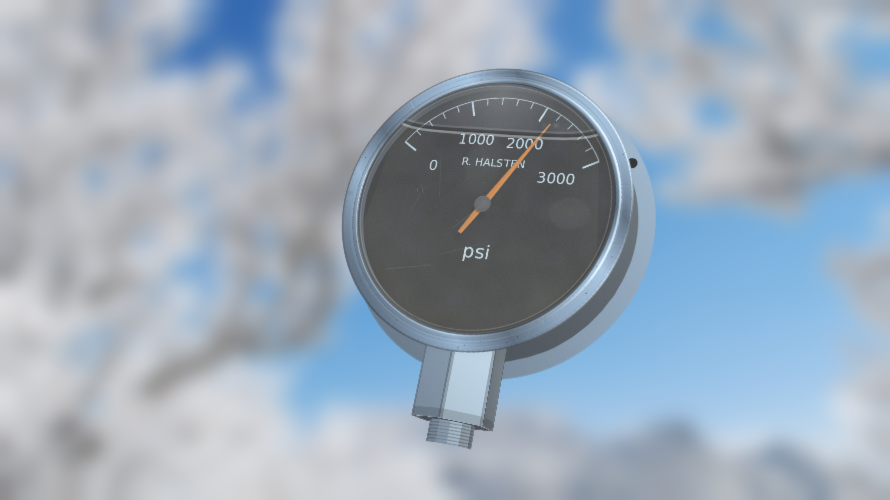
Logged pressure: {"value": 2200, "unit": "psi"}
